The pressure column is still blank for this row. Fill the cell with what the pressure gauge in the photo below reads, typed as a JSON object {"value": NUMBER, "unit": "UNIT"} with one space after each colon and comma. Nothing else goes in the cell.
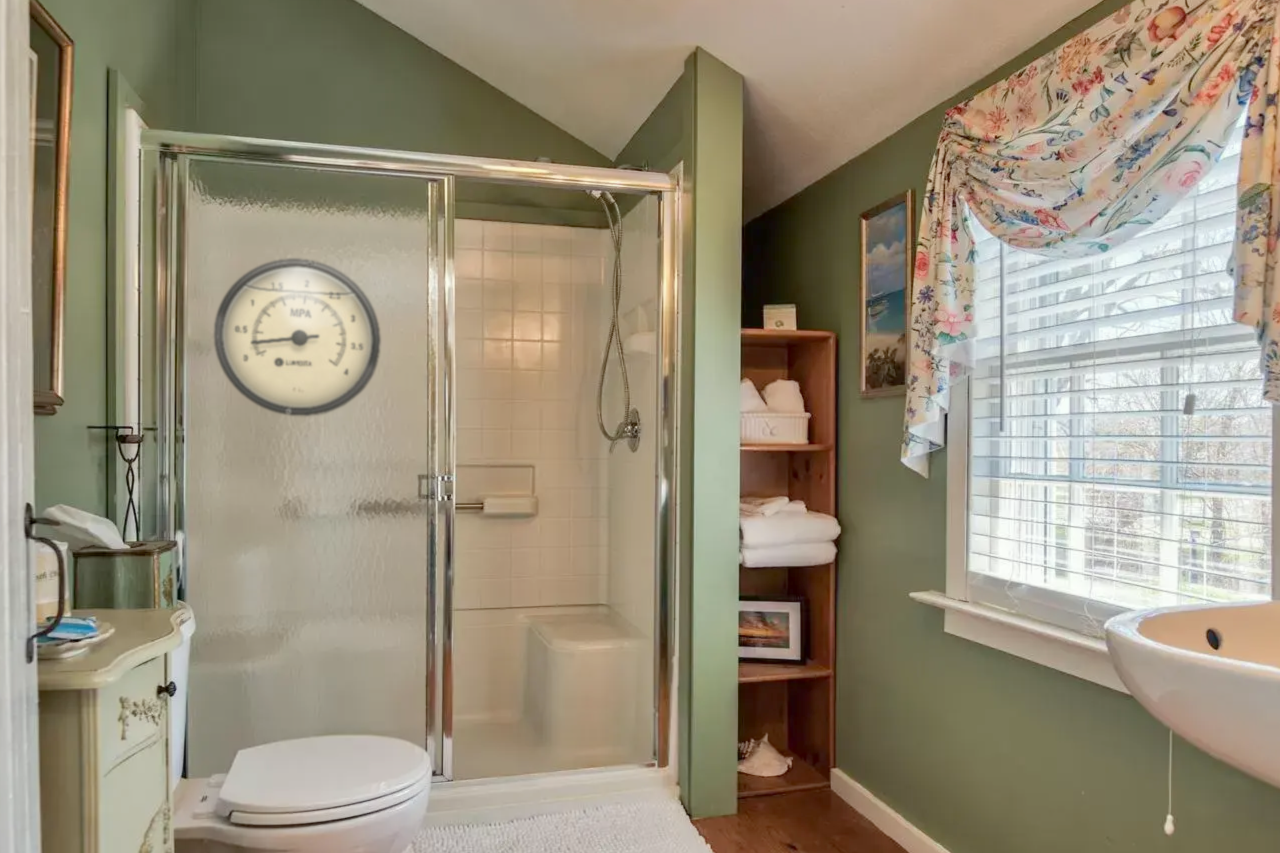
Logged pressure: {"value": 0.25, "unit": "MPa"}
